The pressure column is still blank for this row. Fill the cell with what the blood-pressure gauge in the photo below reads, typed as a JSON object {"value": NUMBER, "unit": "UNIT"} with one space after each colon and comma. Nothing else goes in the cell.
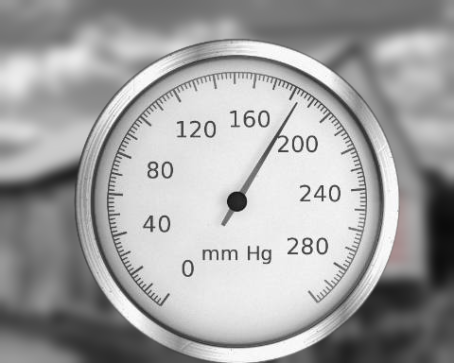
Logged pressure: {"value": 184, "unit": "mmHg"}
